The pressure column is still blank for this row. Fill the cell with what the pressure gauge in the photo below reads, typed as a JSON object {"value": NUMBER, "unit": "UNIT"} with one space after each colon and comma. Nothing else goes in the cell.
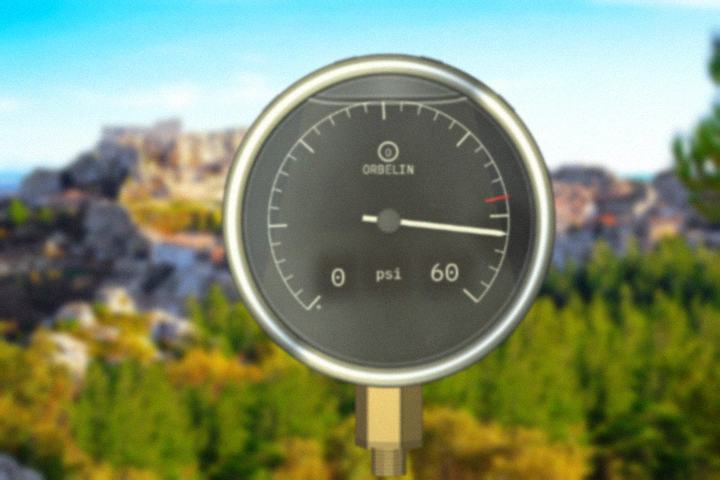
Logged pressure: {"value": 52, "unit": "psi"}
